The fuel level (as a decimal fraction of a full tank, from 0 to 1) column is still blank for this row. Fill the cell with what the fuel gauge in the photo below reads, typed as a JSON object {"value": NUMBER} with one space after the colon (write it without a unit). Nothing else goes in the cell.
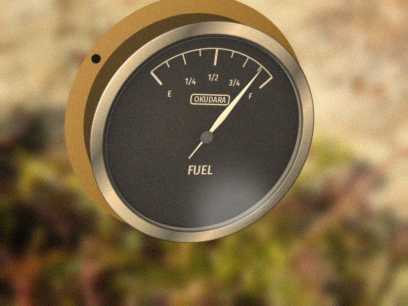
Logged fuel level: {"value": 0.875}
